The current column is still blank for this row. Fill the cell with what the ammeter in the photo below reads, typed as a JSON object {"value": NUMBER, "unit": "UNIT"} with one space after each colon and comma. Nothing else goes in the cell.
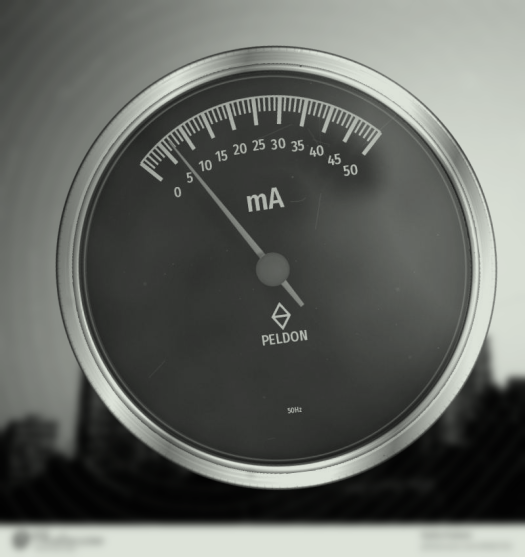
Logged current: {"value": 7, "unit": "mA"}
